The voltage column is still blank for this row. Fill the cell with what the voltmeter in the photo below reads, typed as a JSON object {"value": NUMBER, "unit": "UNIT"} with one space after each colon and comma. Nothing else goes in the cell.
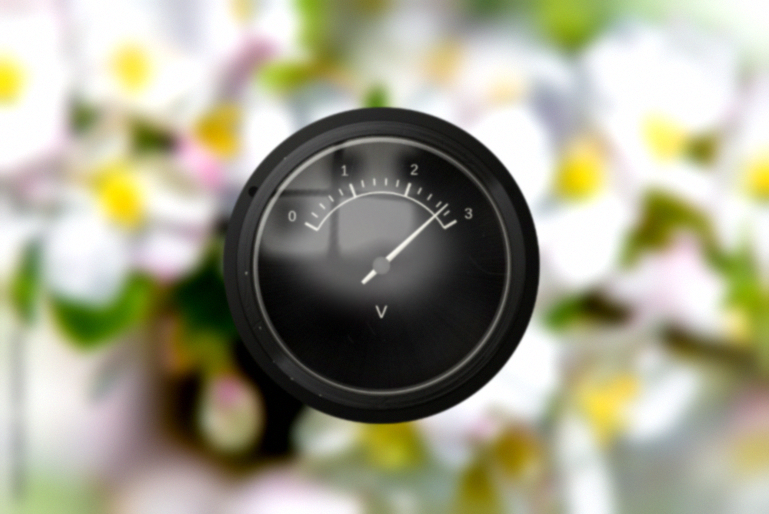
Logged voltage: {"value": 2.7, "unit": "V"}
